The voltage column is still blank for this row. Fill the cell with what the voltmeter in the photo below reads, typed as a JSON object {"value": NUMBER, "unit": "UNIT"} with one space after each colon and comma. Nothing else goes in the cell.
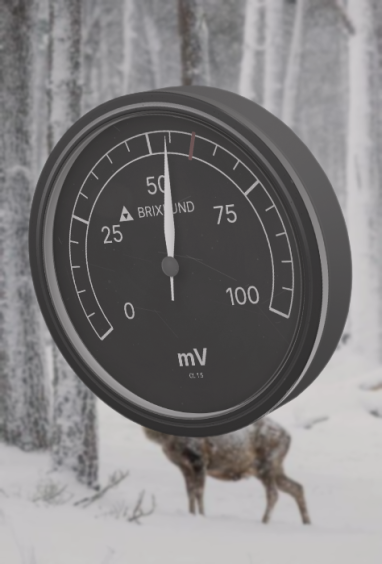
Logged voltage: {"value": 55, "unit": "mV"}
